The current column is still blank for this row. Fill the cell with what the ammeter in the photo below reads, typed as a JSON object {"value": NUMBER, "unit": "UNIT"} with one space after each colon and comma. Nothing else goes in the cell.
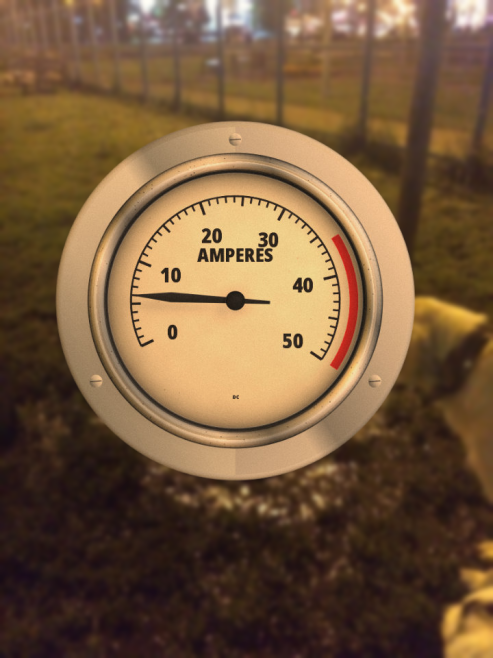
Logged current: {"value": 6, "unit": "A"}
